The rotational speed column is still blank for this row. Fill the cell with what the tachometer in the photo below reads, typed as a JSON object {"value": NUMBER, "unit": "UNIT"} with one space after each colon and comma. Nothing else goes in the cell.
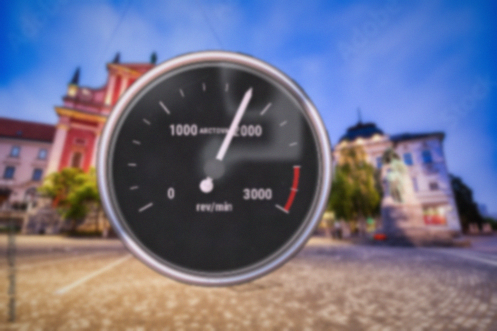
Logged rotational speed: {"value": 1800, "unit": "rpm"}
